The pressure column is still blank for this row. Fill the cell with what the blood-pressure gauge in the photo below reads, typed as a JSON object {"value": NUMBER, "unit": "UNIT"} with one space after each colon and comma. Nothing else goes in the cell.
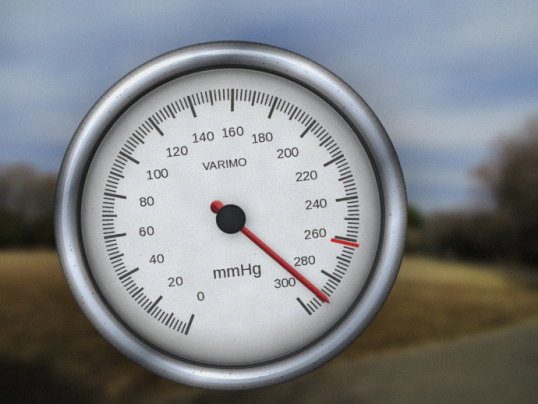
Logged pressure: {"value": 290, "unit": "mmHg"}
